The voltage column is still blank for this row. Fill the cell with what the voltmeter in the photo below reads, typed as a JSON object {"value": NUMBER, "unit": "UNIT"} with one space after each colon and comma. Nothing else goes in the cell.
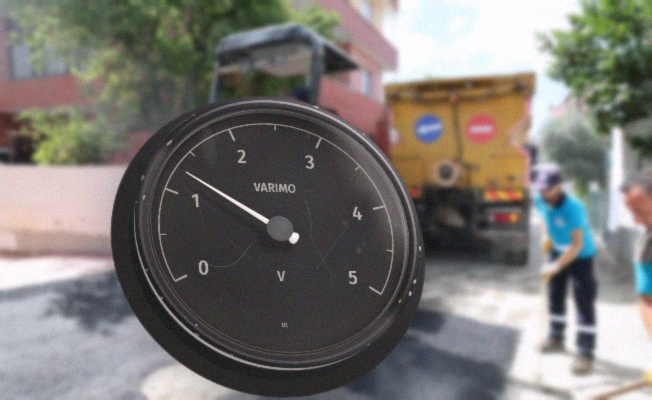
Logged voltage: {"value": 1.25, "unit": "V"}
